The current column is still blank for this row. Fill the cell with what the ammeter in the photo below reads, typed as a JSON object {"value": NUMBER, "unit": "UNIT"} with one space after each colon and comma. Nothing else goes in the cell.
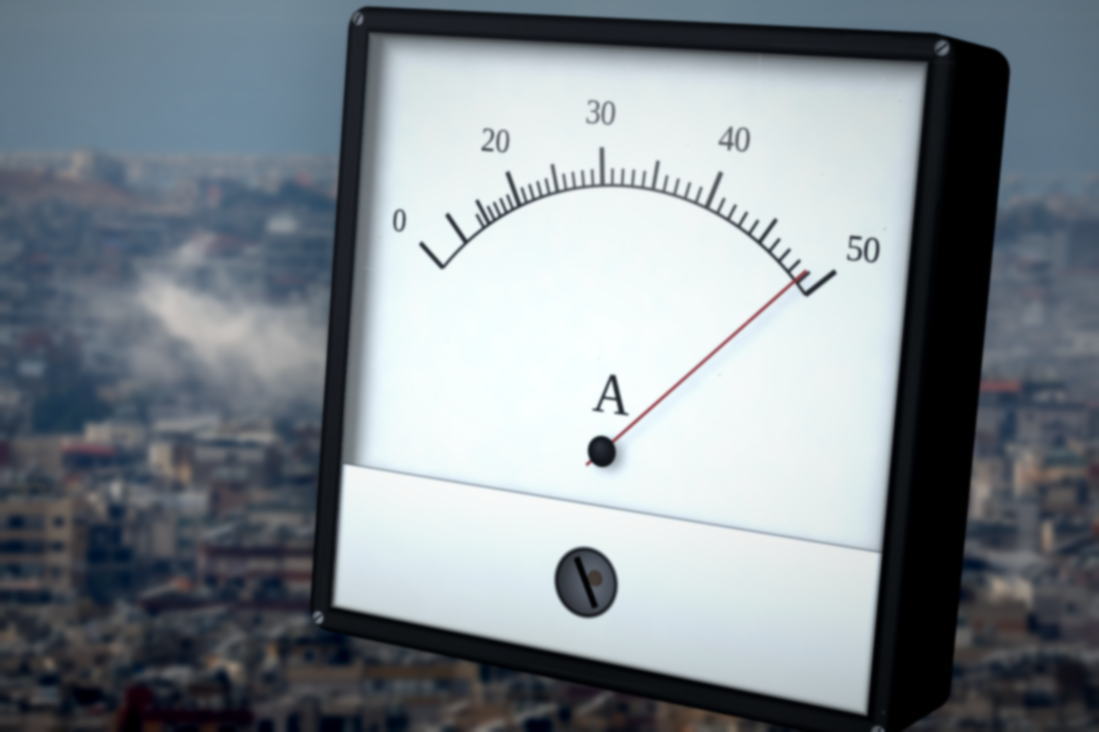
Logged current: {"value": 49, "unit": "A"}
